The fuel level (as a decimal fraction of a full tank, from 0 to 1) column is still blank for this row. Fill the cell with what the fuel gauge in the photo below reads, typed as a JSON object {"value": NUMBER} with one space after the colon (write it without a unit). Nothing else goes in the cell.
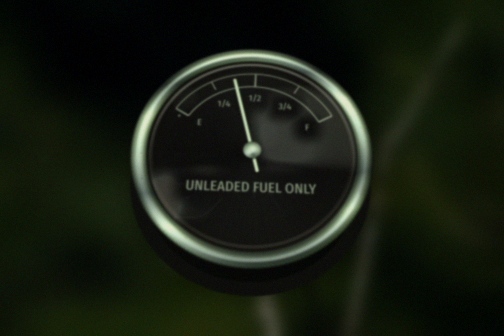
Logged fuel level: {"value": 0.375}
